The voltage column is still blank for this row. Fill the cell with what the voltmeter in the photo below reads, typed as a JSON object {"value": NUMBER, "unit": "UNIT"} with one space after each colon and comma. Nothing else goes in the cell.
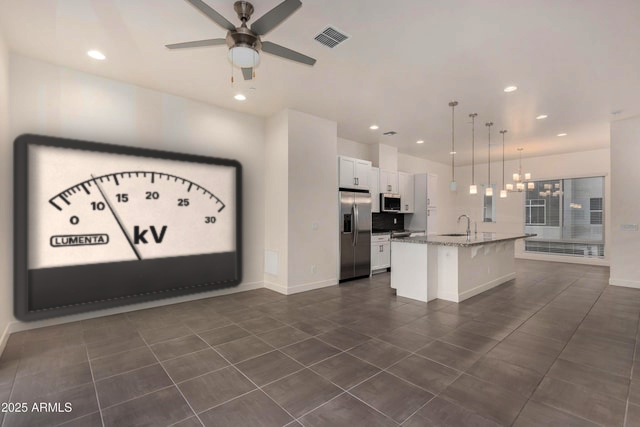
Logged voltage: {"value": 12, "unit": "kV"}
